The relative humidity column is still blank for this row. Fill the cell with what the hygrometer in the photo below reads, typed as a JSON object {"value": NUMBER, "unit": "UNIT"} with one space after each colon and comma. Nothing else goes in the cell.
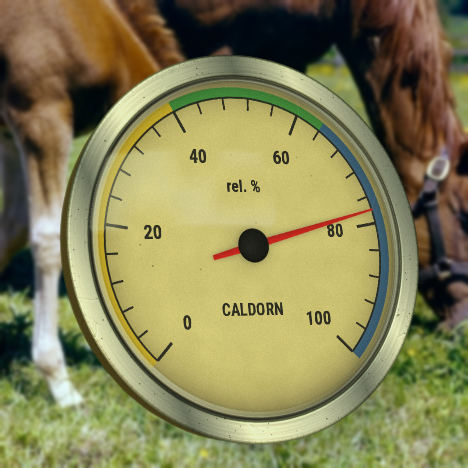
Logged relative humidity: {"value": 78, "unit": "%"}
